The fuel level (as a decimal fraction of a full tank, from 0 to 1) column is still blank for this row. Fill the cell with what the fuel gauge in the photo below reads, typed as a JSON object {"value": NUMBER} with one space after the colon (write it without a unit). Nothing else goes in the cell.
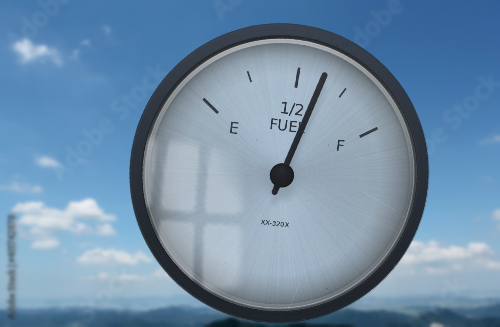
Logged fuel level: {"value": 0.625}
